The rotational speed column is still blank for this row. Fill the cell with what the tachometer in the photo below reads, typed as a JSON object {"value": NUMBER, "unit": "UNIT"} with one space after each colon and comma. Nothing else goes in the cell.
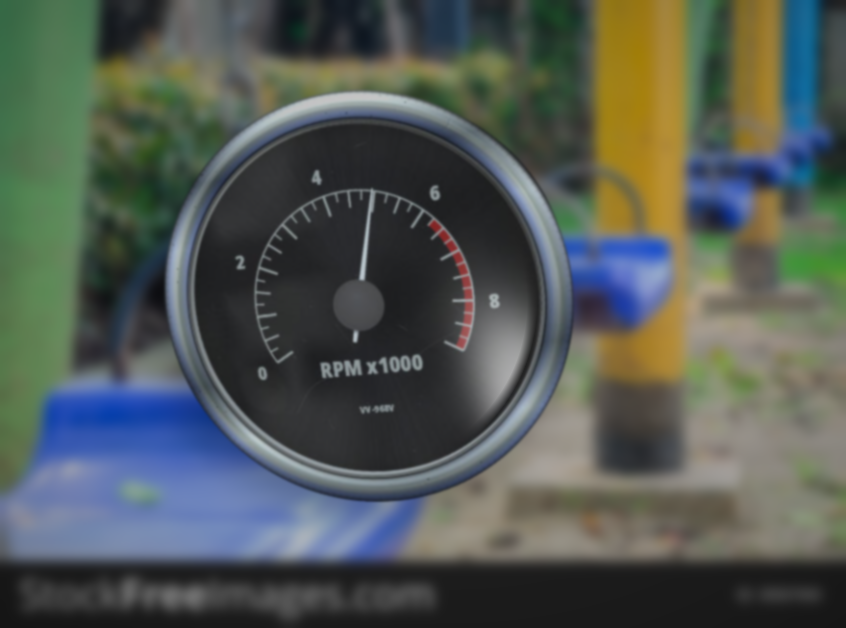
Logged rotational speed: {"value": 5000, "unit": "rpm"}
